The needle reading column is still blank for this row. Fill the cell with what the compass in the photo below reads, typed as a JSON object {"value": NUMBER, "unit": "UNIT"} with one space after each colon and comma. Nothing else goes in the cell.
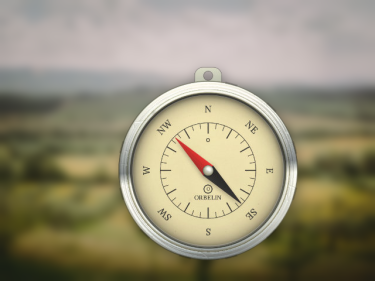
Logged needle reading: {"value": 315, "unit": "°"}
